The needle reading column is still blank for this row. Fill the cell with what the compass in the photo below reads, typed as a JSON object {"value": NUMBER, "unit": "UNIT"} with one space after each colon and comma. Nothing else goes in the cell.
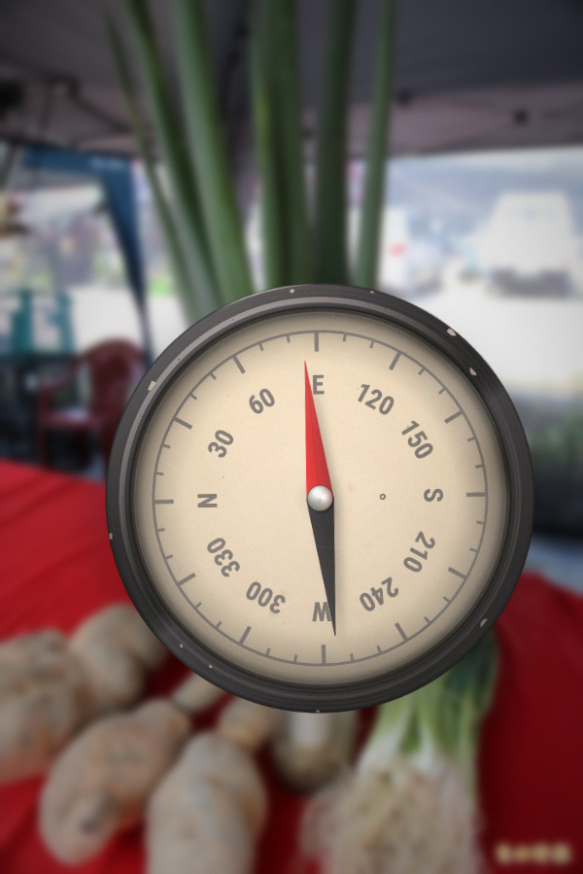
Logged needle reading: {"value": 85, "unit": "°"}
